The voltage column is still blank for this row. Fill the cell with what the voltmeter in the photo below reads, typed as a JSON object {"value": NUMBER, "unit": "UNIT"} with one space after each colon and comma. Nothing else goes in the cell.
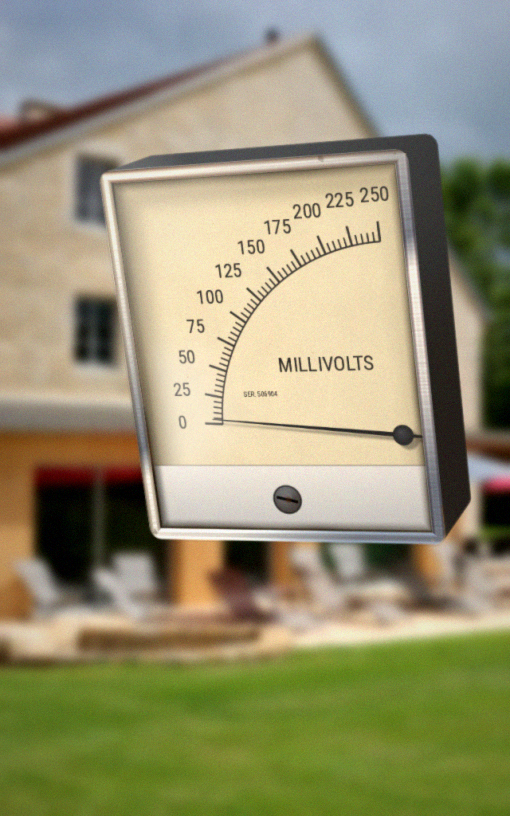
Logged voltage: {"value": 5, "unit": "mV"}
